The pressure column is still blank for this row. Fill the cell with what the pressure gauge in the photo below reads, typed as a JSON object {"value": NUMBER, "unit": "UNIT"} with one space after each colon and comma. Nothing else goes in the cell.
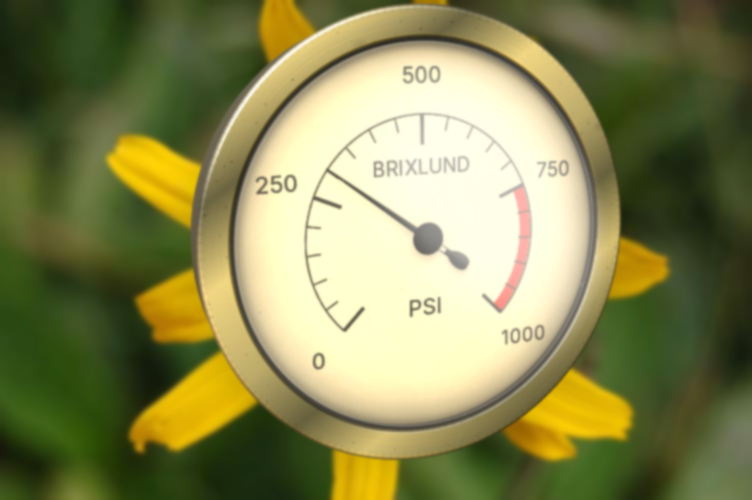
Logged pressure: {"value": 300, "unit": "psi"}
